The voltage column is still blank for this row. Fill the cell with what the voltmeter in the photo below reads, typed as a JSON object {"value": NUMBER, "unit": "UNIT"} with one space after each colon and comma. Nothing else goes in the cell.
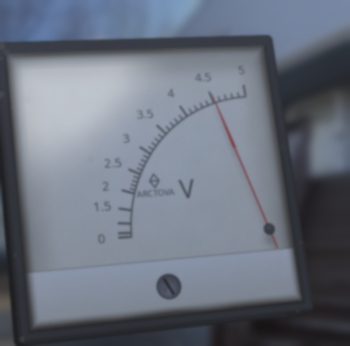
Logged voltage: {"value": 4.5, "unit": "V"}
